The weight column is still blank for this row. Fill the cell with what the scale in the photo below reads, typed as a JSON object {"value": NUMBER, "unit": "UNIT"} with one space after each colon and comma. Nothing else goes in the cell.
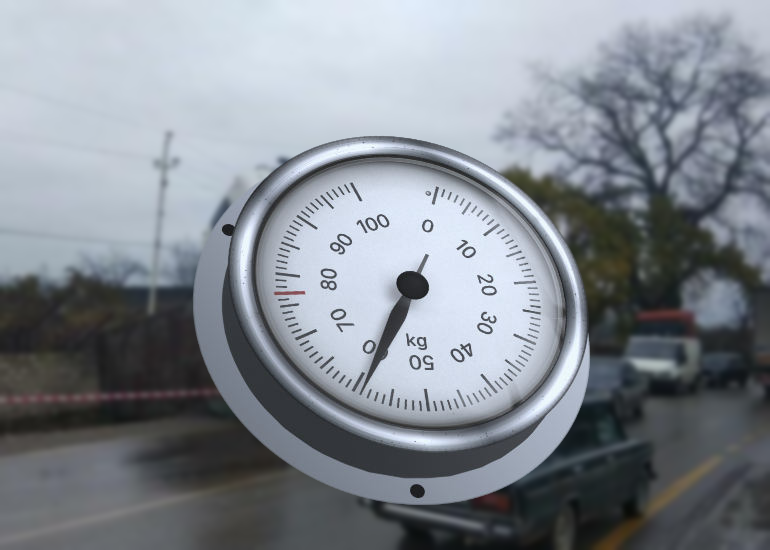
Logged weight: {"value": 59, "unit": "kg"}
